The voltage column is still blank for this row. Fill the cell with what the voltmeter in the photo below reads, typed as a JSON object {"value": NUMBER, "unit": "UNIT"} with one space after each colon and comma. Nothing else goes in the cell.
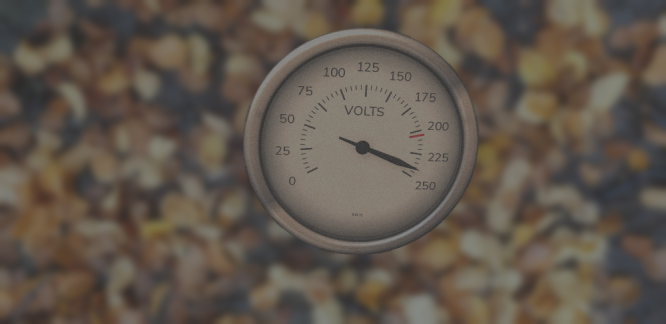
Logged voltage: {"value": 240, "unit": "V"}
